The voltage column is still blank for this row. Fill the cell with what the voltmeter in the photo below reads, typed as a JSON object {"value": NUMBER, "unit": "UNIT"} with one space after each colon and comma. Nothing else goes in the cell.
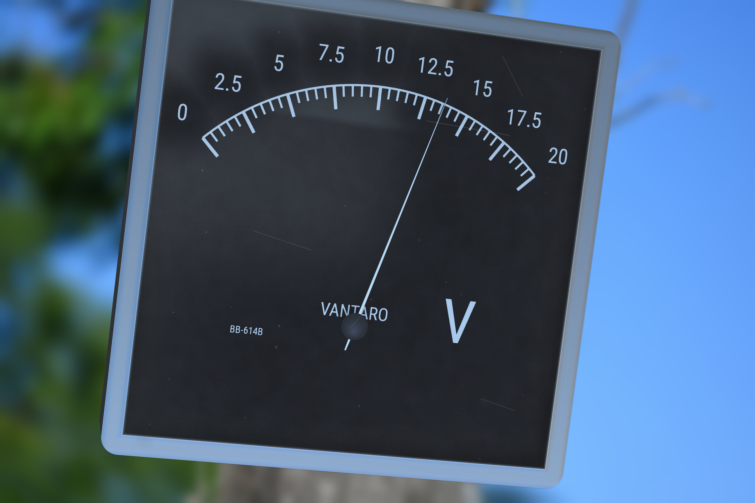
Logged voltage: {"value": 13.5, "unit": "V"}
